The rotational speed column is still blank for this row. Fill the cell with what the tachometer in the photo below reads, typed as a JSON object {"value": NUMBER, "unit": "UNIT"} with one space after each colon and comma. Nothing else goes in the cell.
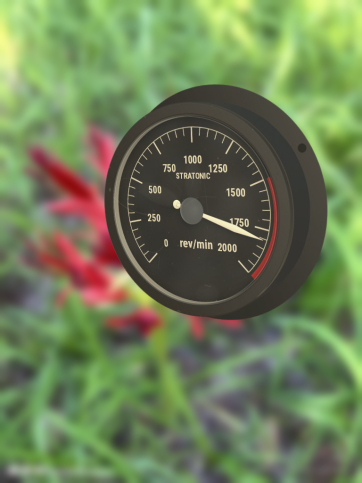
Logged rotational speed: {"value": 1800, "unit": "rpm"}
